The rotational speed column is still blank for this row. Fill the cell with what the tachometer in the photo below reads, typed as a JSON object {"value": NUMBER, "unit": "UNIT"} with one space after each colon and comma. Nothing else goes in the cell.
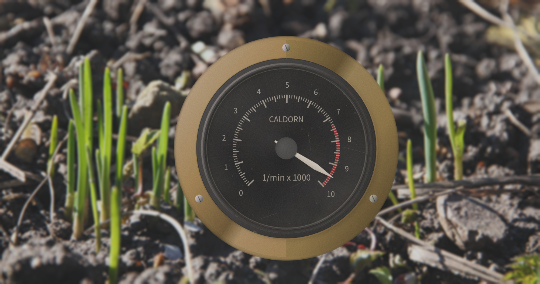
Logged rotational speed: {"value": 9500, "unit": "rpm"}
